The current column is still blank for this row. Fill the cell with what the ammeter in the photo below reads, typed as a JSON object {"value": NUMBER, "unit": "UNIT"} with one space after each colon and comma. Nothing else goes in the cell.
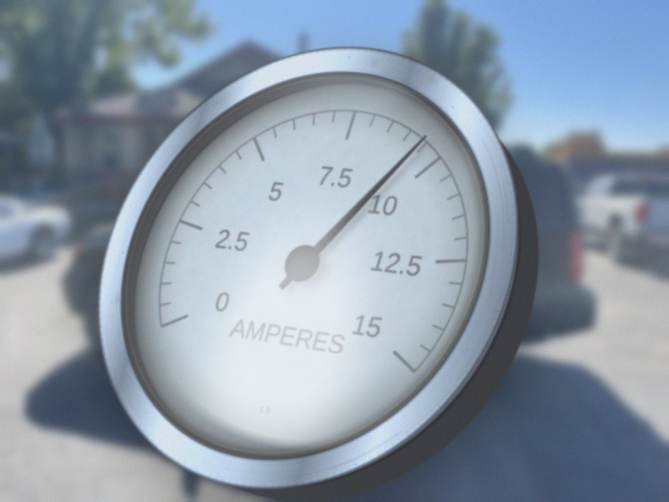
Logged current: {"value": 9.5, "unit": "A"}
